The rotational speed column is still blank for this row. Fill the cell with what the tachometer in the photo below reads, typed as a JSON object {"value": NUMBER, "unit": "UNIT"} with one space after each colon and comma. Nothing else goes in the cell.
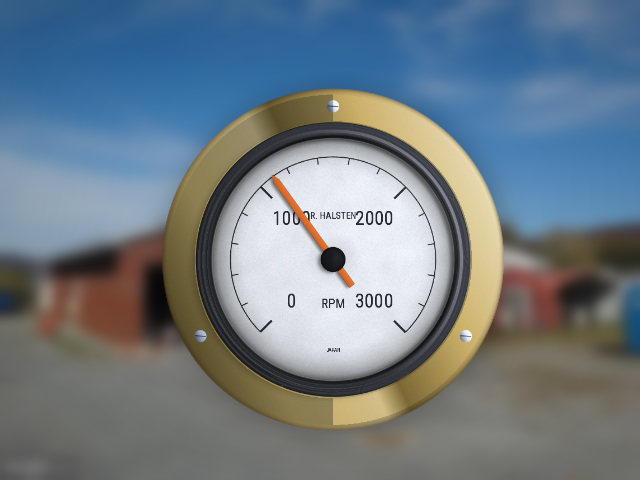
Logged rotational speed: {"value": 1100, "unit": "rpm"}
